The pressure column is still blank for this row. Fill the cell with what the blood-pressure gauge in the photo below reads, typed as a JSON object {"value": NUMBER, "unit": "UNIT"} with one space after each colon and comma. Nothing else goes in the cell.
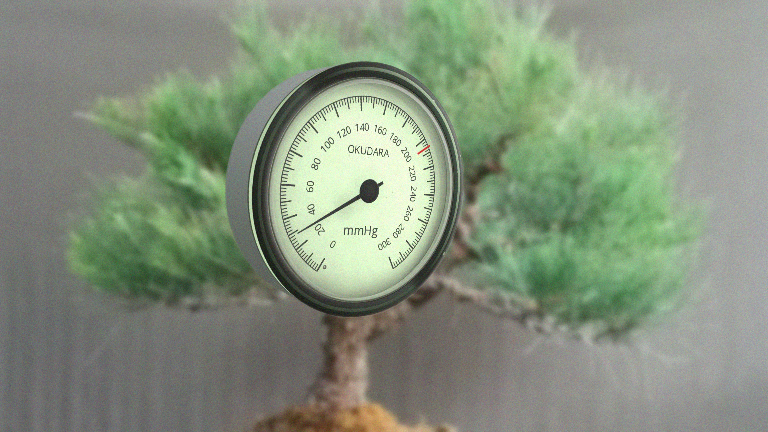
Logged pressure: {"value": 30, "unit": "mmHg"}
